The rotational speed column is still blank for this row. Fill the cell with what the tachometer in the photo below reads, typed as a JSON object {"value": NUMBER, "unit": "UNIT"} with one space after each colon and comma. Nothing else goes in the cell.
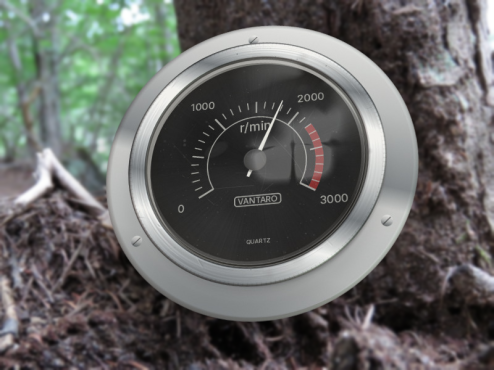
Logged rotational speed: {"value": 1800, "unit": "rpm"}
